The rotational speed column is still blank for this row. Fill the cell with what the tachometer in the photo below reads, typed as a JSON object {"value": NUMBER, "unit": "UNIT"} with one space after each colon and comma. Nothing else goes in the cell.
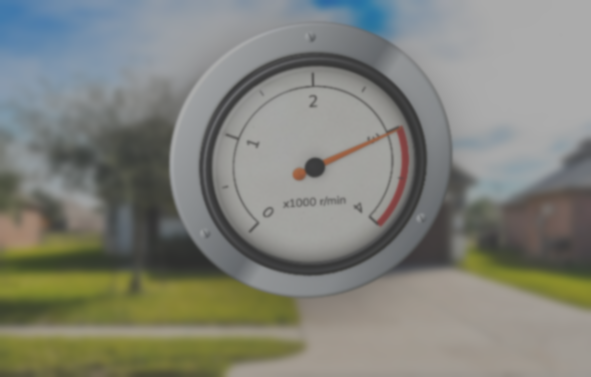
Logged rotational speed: {"value": 3000, "unit": "rpm"}
